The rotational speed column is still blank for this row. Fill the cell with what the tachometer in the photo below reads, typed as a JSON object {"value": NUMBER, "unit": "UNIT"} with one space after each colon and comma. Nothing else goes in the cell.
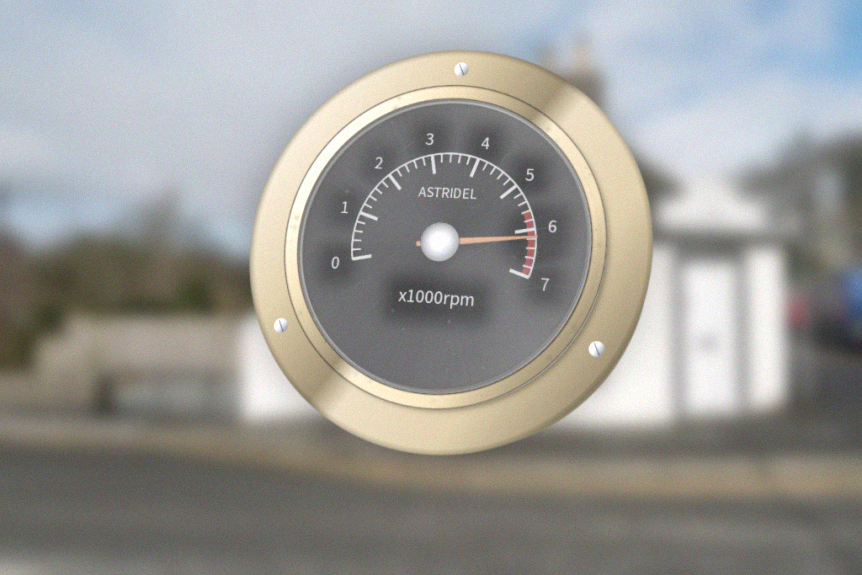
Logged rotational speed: {"value": 6200, "unit": "rpm"}
